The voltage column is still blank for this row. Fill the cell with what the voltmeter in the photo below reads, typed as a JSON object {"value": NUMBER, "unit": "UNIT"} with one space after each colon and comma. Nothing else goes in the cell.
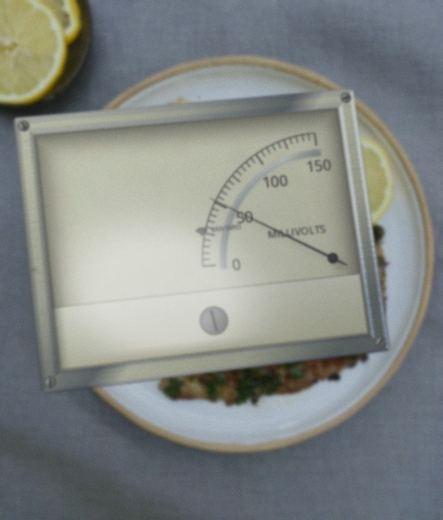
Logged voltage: {"value": 50, "unit": "mV"}
